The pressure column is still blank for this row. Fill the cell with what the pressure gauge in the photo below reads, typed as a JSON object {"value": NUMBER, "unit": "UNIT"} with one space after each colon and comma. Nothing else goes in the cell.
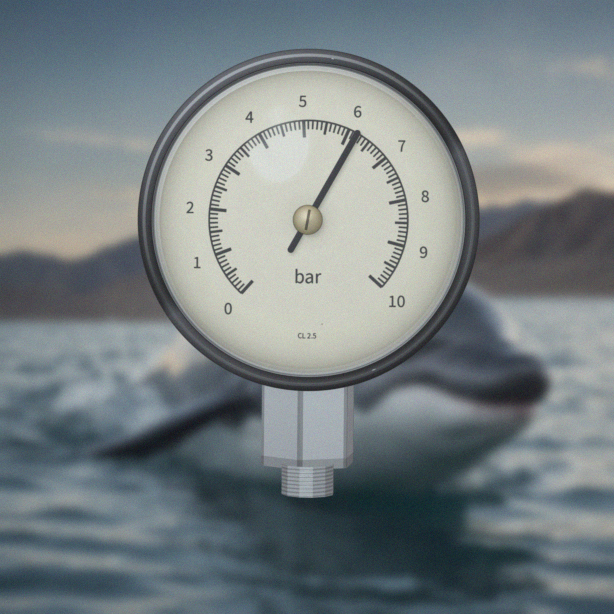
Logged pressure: {"value": 6.2, "unit": "bar"}
